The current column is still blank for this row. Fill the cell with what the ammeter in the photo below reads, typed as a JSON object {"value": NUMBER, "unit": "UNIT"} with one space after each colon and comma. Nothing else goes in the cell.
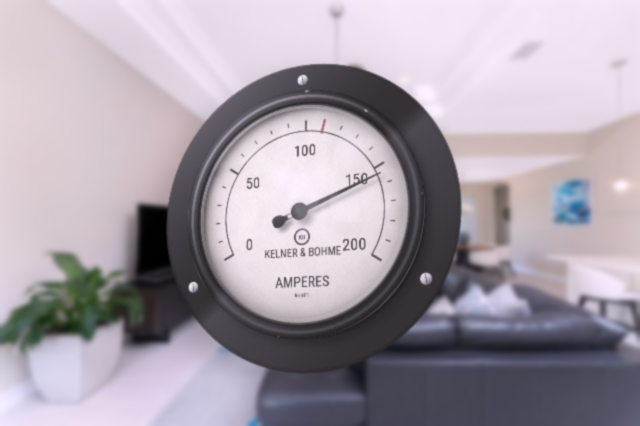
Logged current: {"value": 155, "unit": "A"}
